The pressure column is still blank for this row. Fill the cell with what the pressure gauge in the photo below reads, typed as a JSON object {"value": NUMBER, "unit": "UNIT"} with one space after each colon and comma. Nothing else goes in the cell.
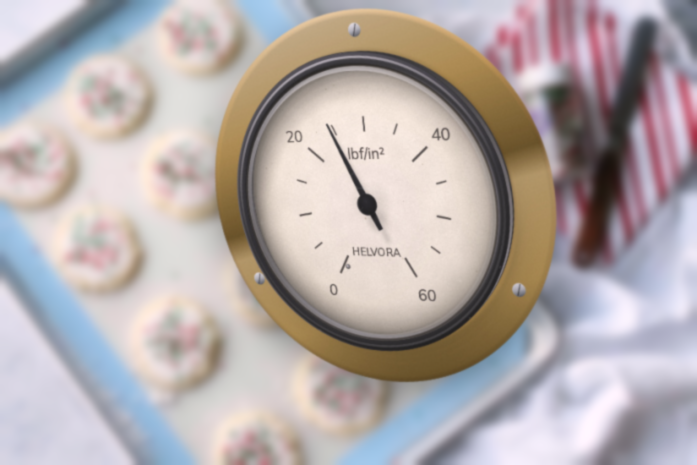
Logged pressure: {"value": 25, "unit": "psi"}
